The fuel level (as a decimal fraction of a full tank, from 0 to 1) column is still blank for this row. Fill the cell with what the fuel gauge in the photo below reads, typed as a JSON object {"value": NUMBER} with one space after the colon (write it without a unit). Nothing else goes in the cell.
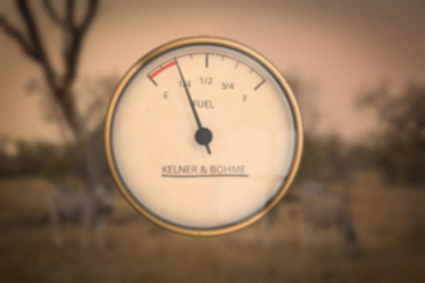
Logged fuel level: {"value": 0.25}
